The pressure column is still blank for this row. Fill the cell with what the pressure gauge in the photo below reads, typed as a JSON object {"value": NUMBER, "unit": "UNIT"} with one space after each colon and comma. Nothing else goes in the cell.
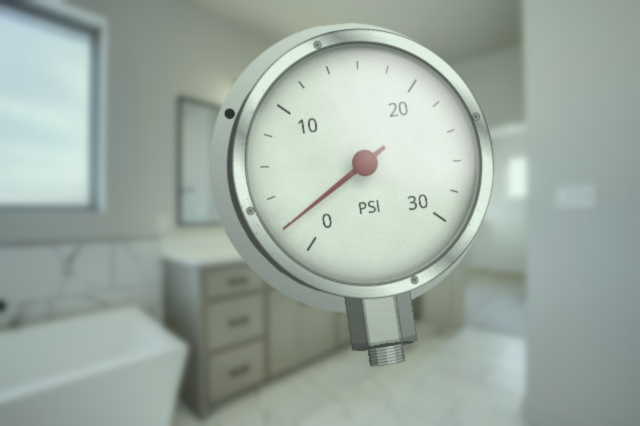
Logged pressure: {"value": 2, "unit": "psi"}
